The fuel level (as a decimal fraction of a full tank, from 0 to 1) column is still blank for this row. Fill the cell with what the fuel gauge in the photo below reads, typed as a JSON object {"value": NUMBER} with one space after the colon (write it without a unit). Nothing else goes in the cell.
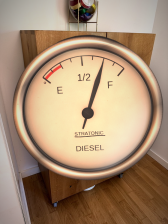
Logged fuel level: {"value": 0.75}
